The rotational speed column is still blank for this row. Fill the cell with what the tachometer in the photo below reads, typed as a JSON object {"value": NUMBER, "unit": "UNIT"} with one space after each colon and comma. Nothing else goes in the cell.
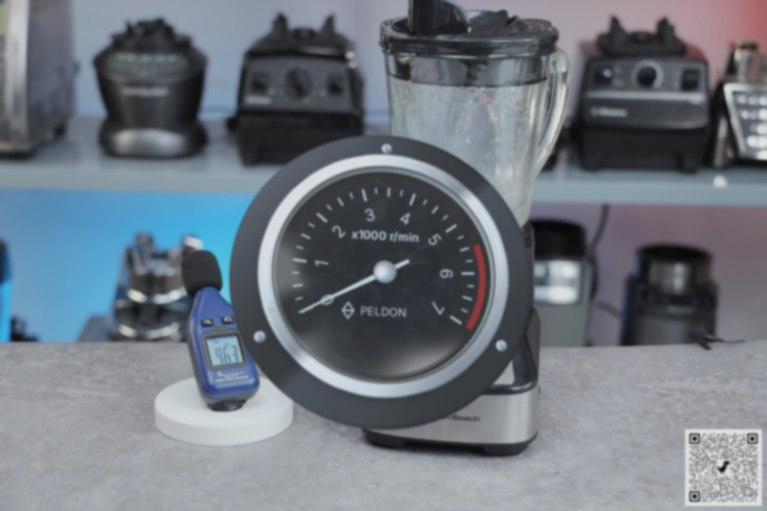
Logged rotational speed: {"value": 0, "unit": "rpm"}
